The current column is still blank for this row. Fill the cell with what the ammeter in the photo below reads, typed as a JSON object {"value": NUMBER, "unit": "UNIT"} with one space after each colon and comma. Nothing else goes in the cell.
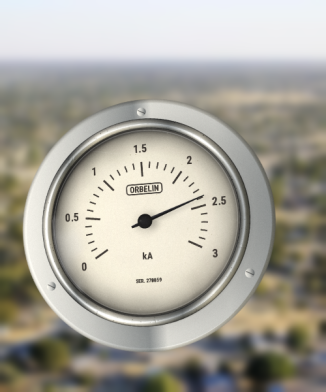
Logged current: {"value": 2.4, "unit": "kA"}
